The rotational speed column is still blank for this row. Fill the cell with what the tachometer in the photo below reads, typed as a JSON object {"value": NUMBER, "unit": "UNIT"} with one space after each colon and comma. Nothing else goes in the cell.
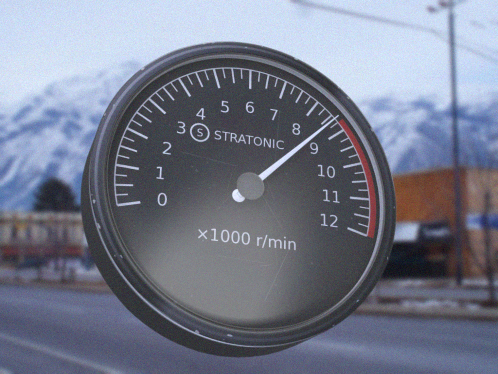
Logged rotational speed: {"value": 8625, "unit": "rpm"}
